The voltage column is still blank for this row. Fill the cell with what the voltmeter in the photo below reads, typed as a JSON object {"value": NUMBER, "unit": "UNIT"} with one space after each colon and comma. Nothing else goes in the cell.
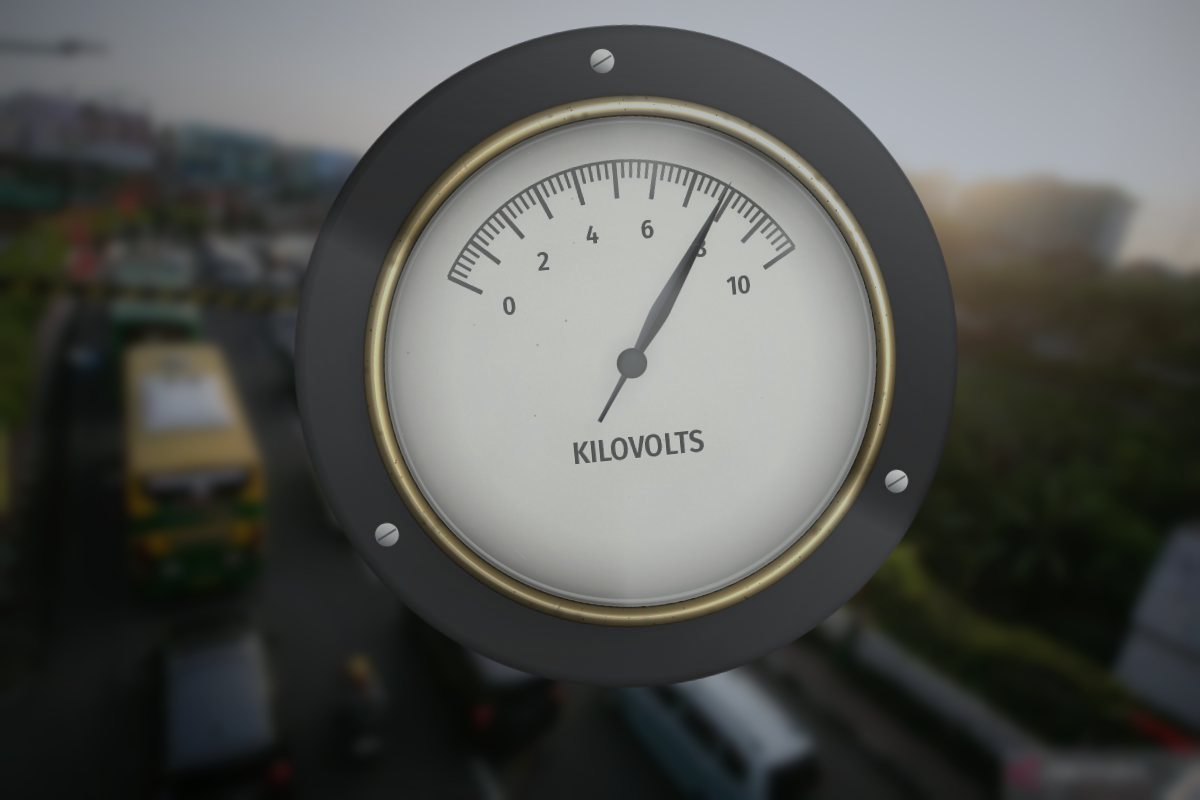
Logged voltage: {"value": 7.8, "unit": "kV"}
